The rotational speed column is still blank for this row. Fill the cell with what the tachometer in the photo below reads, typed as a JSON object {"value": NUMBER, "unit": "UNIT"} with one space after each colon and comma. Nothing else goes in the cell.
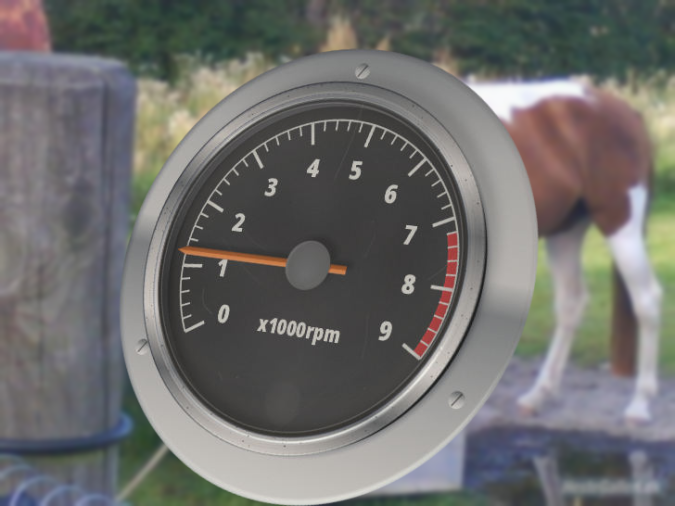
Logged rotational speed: {"value": 1200, "unit": "rpm"}
